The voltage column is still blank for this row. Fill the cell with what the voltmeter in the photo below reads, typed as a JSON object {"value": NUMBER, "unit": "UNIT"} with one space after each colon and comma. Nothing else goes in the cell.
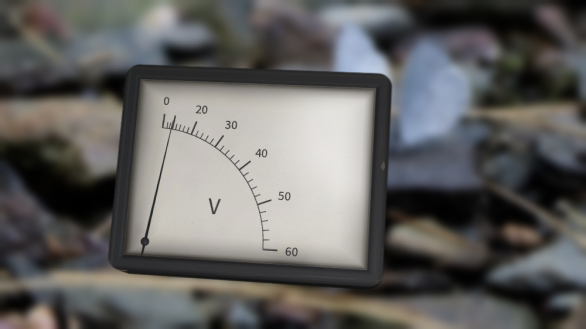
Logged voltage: {"value": 10, "unit": "V"}
